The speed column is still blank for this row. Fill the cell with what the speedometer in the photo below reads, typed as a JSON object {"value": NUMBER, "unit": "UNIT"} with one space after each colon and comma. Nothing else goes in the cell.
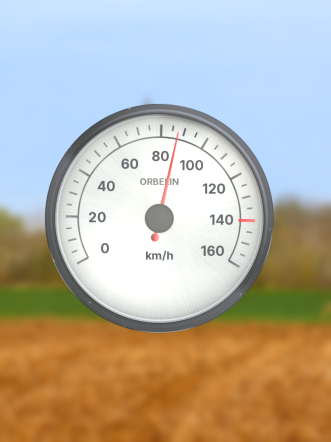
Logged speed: {"value": 87.5, "unit": "km/h"}
